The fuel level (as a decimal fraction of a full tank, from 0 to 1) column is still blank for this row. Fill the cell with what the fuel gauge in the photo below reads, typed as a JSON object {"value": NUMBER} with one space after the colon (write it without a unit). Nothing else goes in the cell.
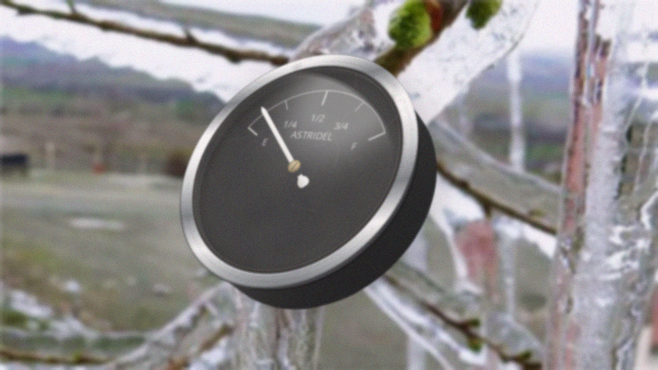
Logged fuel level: {"value": 0.125}
